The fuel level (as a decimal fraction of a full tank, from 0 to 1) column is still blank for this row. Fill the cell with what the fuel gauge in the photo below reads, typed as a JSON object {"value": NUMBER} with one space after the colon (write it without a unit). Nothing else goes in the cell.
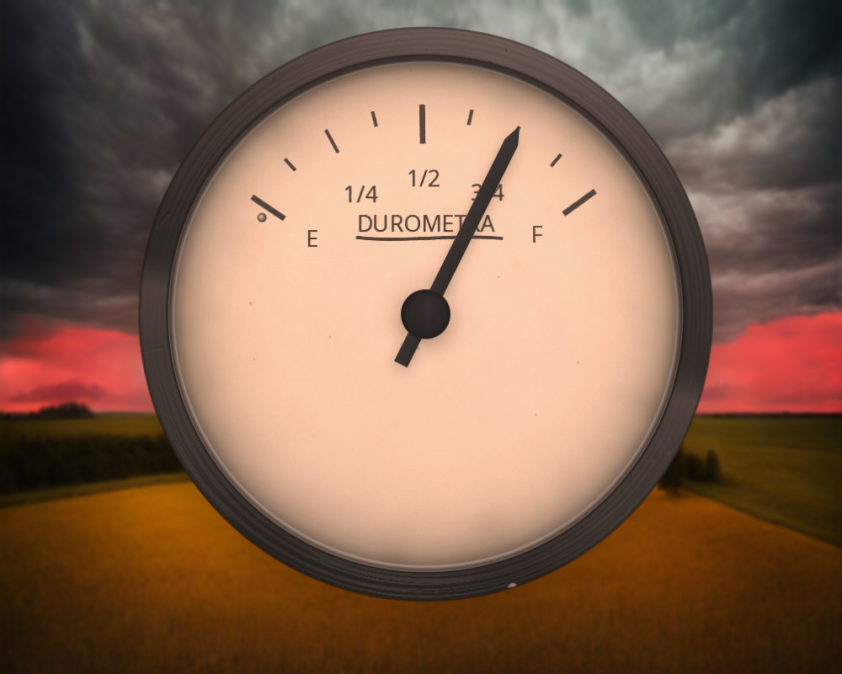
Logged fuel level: {"value": 0.75}
